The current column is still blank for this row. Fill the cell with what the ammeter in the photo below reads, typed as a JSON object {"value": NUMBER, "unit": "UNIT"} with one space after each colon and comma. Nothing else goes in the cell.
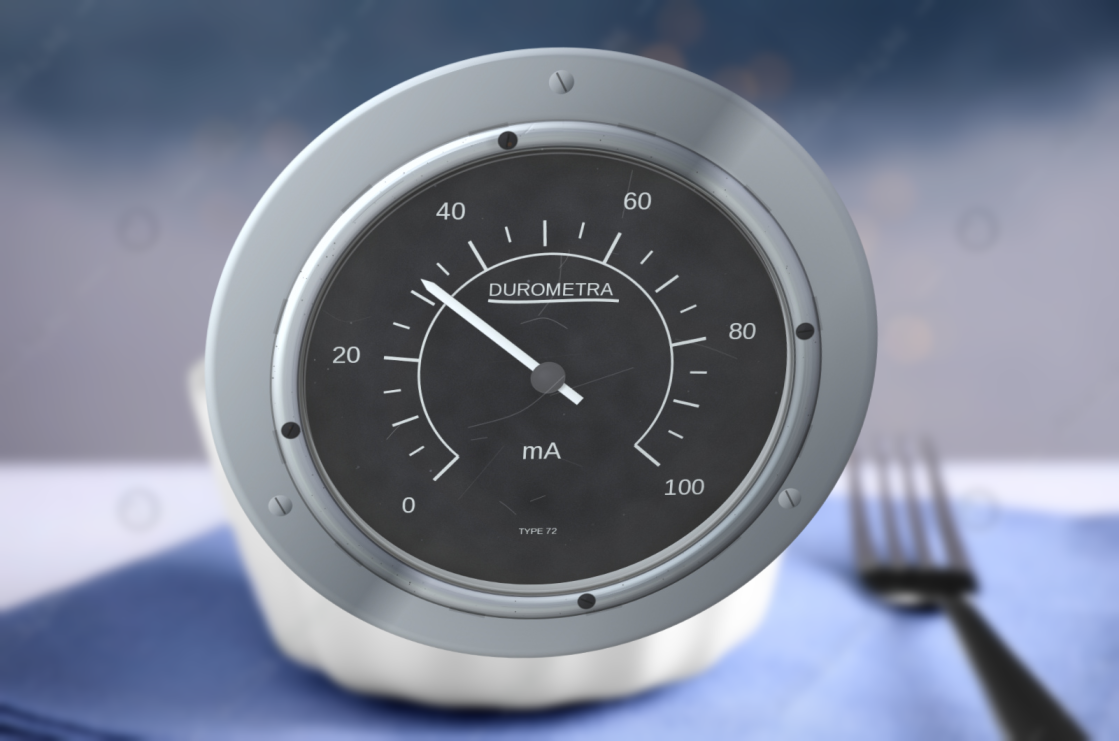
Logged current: {"value": 32.5, "unit": "mA"}
